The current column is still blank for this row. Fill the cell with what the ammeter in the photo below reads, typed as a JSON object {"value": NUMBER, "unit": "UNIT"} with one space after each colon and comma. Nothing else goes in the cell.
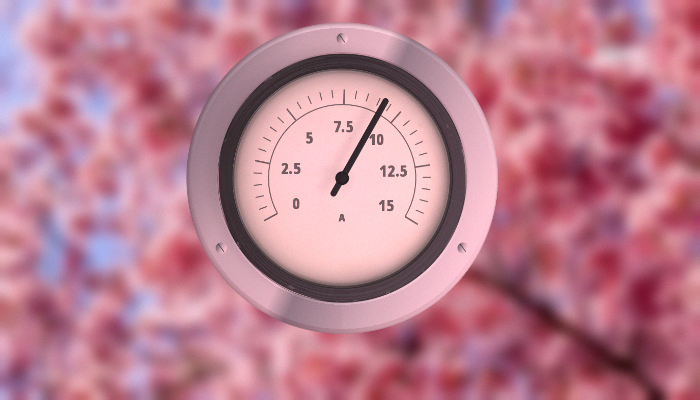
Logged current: {"value": 9.25, "unit": "A"}
